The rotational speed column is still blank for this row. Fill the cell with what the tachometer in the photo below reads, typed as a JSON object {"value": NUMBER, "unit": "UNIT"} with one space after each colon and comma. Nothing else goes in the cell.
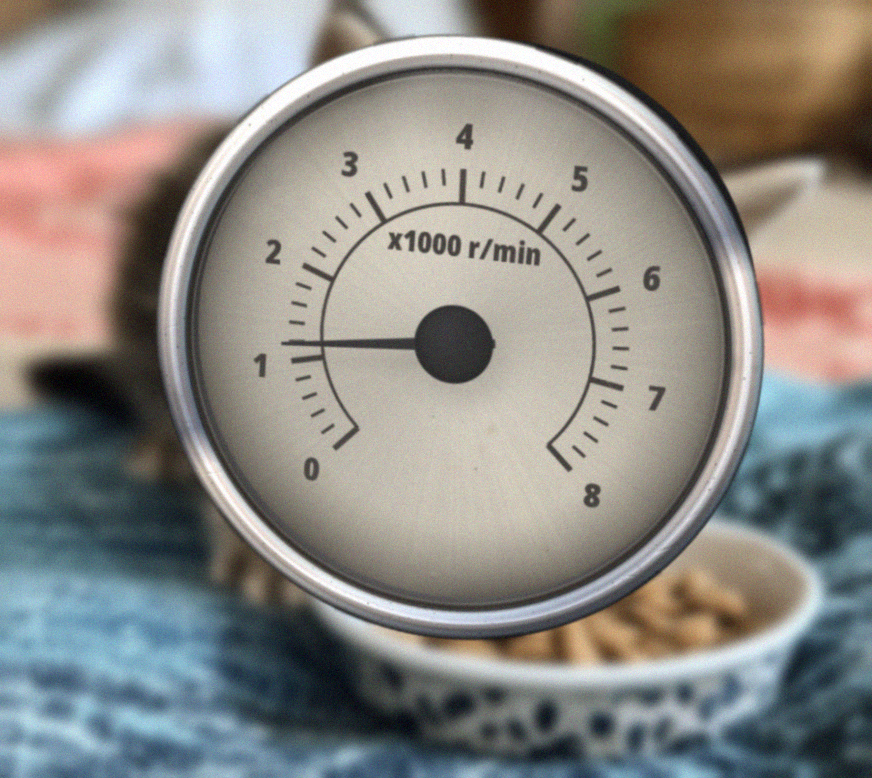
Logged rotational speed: {"value": 1200, "unit": "rpm"}
